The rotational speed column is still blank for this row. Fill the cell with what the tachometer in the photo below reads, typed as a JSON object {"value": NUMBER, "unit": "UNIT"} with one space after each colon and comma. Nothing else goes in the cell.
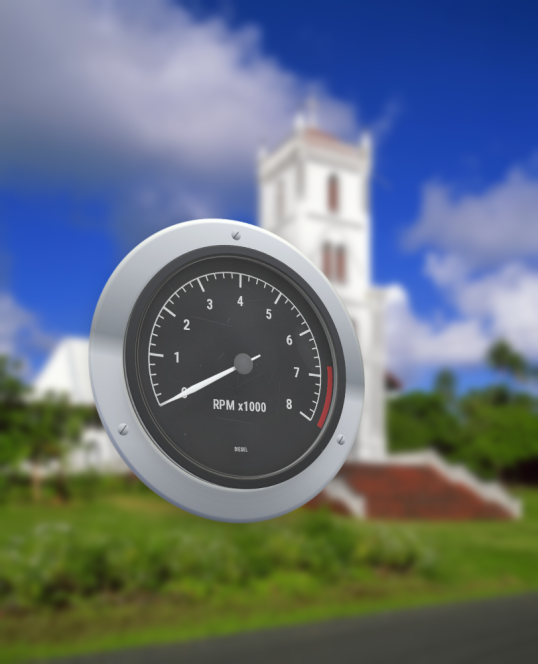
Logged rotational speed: {"value": 0, "unit": "rpm"}
